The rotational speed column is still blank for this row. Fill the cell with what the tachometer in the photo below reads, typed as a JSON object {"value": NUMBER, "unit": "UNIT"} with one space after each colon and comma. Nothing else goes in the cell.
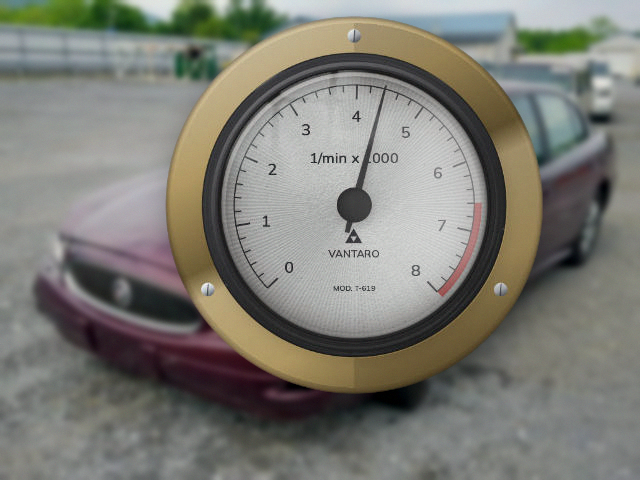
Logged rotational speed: {"value": 4400, "unit": "rpm"}
